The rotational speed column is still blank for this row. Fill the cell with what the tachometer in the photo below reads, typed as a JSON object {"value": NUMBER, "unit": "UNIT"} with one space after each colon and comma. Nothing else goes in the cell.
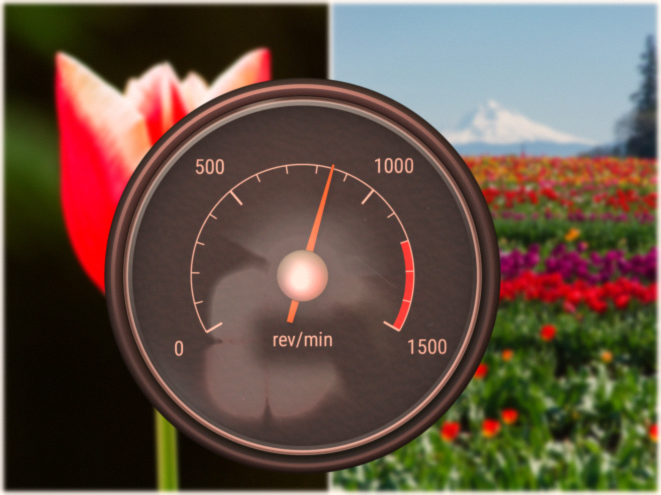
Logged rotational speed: {"value": 850, "unit": "rpm"}
